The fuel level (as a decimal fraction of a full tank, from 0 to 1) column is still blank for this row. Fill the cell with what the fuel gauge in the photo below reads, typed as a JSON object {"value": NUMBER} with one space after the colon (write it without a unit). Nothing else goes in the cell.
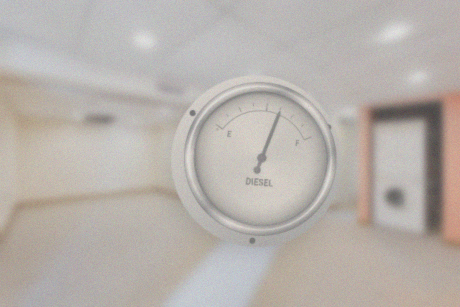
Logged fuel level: {"value": 0.625}
